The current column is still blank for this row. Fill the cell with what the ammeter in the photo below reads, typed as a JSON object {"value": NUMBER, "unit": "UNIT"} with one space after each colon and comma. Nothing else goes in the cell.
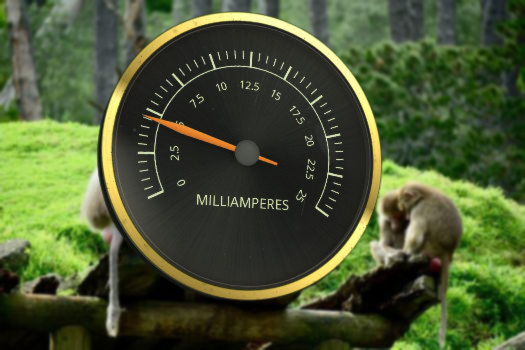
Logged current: {"value": 4.5, "unit": "mA"}
